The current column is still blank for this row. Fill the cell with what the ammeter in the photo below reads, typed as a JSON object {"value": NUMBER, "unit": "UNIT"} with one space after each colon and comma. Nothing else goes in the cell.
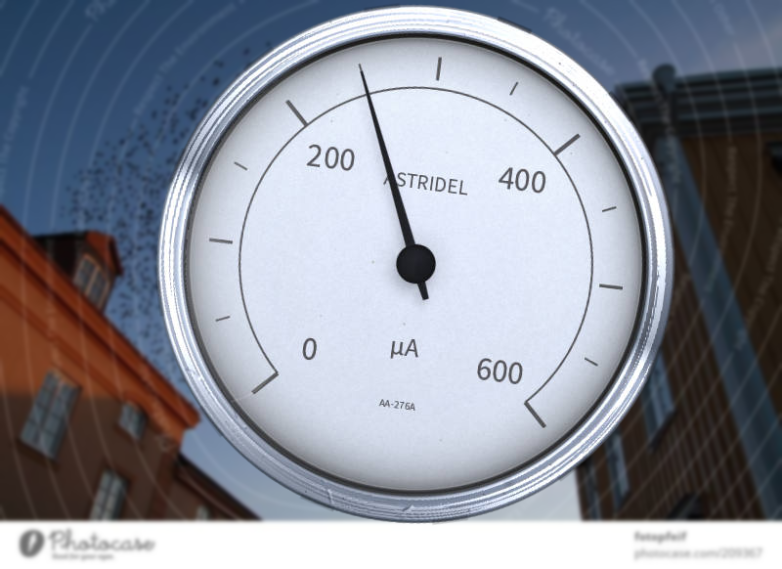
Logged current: {"value": 250, "unit": "µA"}
